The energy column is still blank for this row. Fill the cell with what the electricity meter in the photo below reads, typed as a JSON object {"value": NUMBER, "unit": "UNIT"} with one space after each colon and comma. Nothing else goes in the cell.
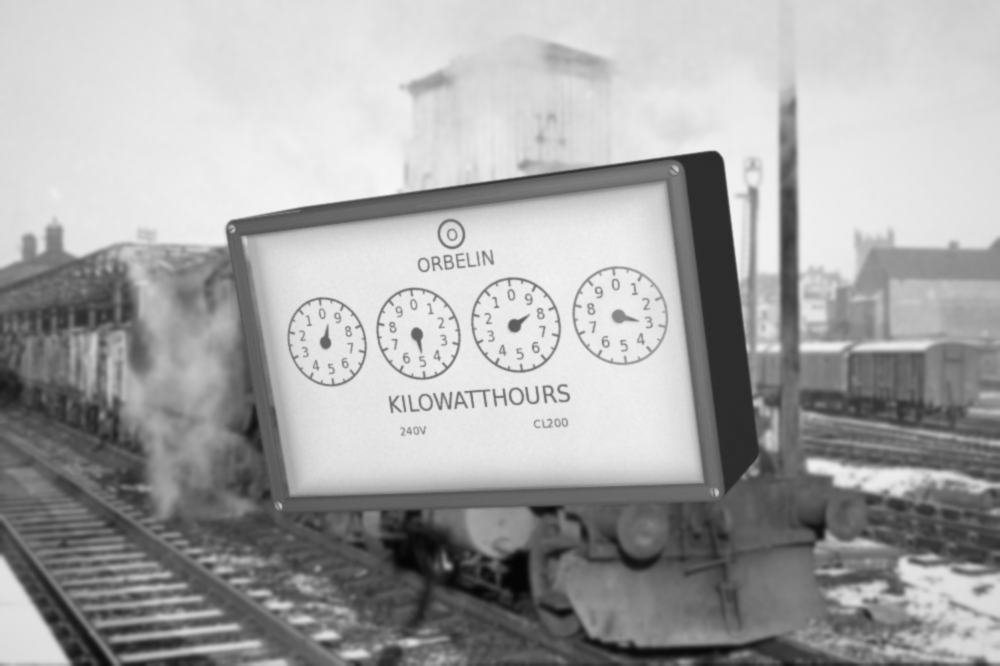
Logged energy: {"value": 9483, "unit": "kWh"}
